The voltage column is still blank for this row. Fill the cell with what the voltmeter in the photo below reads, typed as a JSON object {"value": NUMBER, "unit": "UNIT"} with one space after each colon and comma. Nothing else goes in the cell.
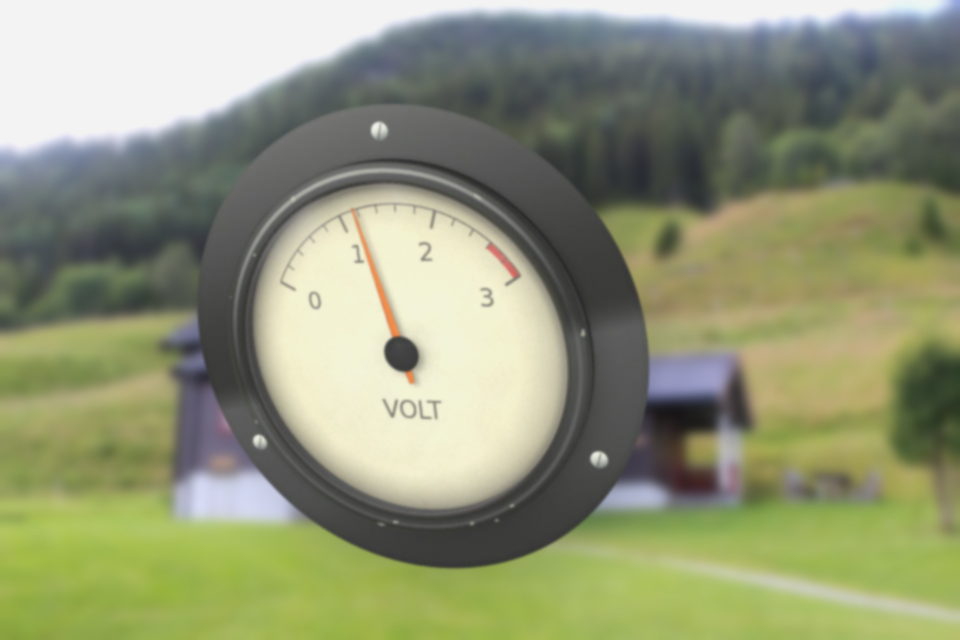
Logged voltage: {"value": 1.2, "unit": "V"}
